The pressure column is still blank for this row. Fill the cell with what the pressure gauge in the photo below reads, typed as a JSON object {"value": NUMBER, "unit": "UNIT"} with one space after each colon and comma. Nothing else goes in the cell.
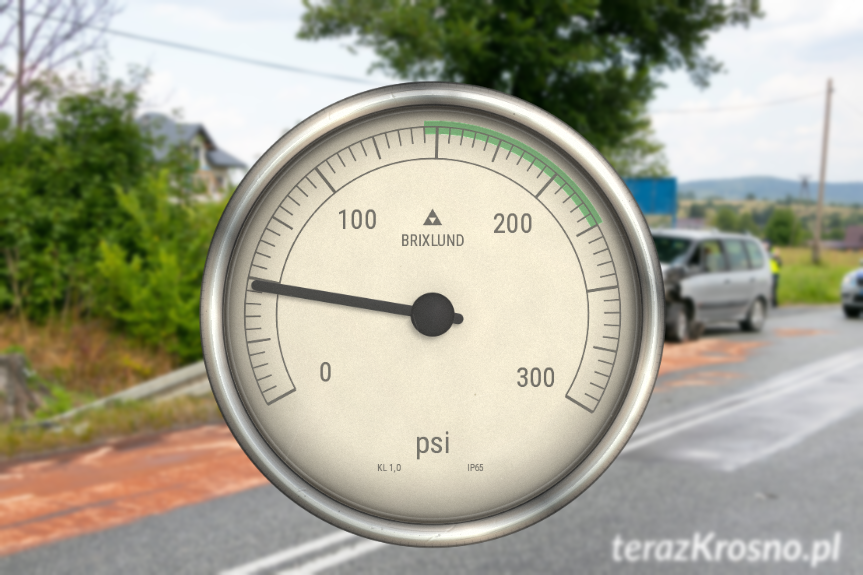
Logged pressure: {"value": 47.5, "unit": "psi"}
